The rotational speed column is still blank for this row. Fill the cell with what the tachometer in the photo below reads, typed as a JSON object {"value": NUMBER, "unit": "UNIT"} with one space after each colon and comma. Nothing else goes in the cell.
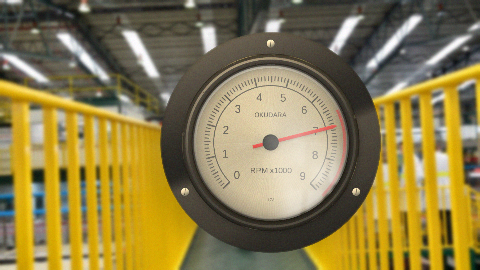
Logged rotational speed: {"value": 7000, "unit": "rpm"}
